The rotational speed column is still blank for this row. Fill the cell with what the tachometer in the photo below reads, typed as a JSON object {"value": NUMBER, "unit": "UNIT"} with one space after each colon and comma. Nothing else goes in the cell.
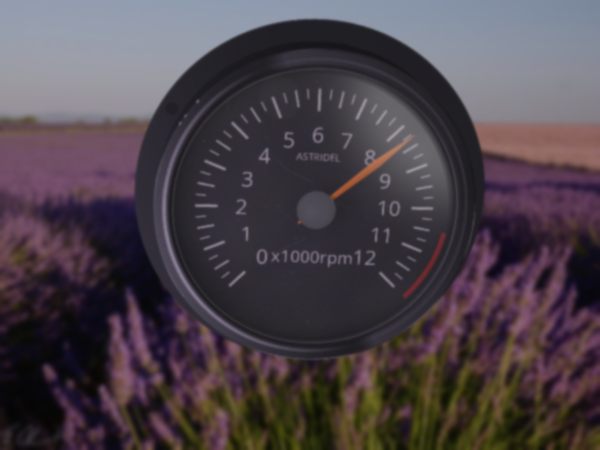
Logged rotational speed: {"value": 8250, "unit": "rpm"}
